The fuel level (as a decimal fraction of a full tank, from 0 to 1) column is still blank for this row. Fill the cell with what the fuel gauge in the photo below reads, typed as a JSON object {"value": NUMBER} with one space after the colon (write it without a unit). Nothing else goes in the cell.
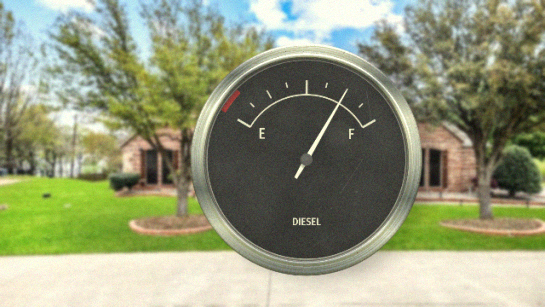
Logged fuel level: {"value": 0.75}
